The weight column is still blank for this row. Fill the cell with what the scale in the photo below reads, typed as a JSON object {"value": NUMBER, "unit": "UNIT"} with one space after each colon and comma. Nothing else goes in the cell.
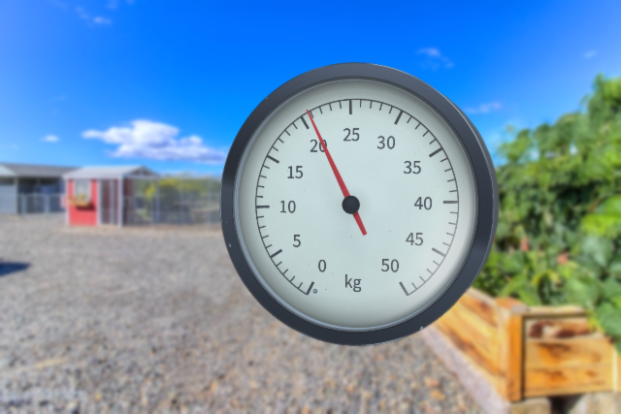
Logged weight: {"value": 21, "unit": "kg"}
